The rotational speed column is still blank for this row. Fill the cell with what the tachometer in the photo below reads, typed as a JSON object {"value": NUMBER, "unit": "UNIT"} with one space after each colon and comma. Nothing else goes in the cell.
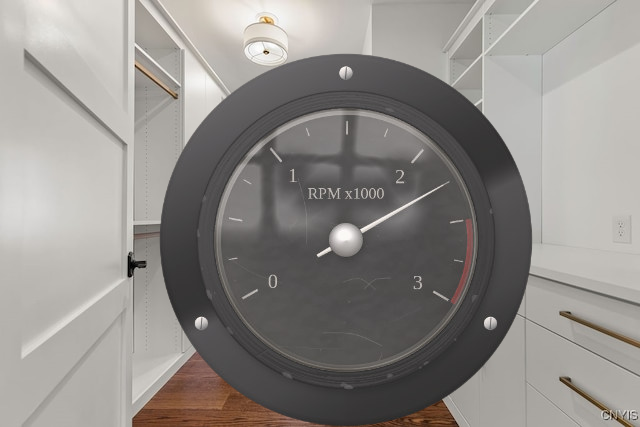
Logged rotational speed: {"value": 2250, "unit": "rpm"}
